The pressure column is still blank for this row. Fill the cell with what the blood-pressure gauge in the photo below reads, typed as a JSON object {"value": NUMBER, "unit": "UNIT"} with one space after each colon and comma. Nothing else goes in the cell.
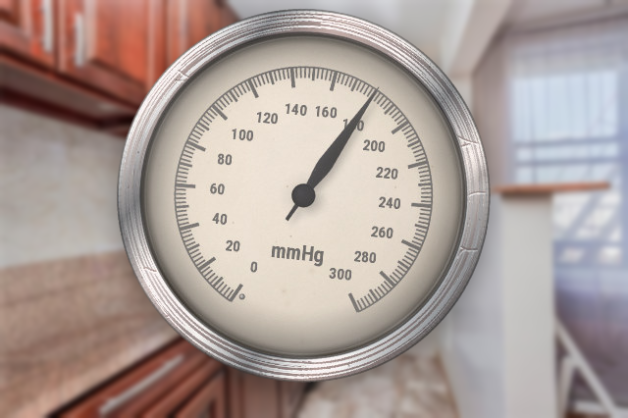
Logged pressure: {"value": 180, "unit": "mmHg"}
